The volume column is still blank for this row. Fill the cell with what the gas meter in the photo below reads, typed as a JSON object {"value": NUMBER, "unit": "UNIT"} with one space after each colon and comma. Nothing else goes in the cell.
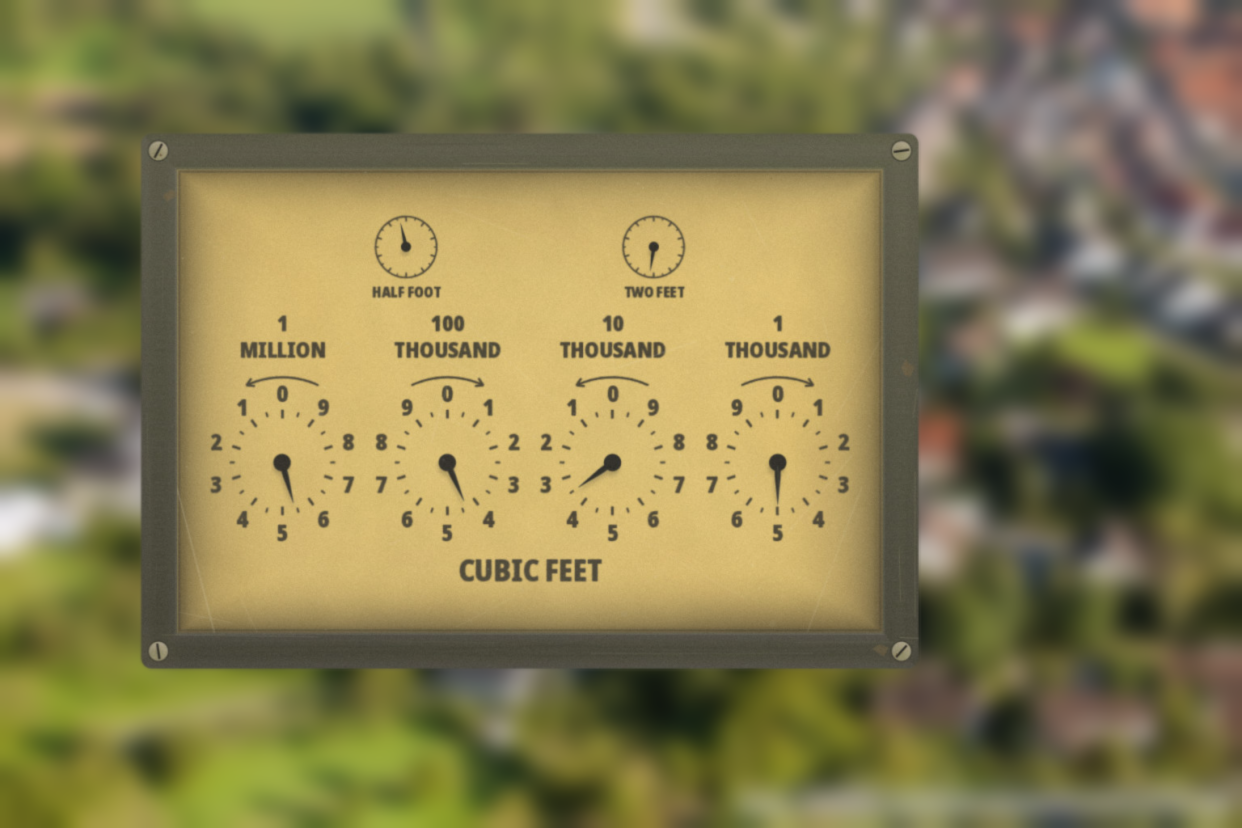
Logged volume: {"value": 543500, "unit": "ft³"}
